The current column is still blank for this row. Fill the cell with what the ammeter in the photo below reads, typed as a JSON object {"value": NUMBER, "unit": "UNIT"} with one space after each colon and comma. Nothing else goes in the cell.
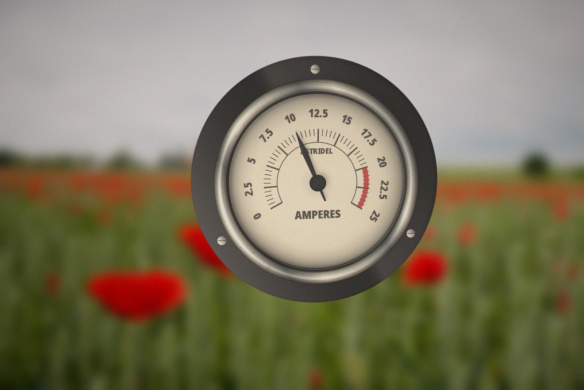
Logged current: {"value": 10, "unit": "A"}
